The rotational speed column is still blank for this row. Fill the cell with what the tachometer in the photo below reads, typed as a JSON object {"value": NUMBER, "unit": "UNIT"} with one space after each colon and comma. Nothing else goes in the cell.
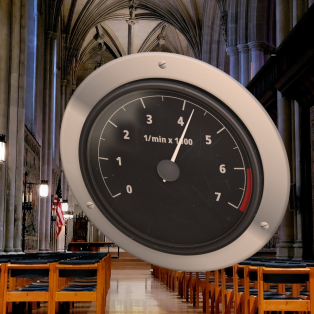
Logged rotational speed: {"value": 4250, "unit": "rpm"}
